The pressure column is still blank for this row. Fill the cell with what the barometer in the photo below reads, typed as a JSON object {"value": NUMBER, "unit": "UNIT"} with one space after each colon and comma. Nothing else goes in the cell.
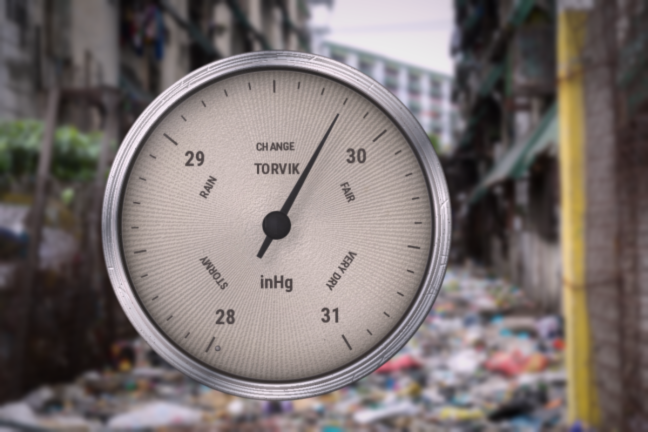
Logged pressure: {"value": 29.8, "unit": "inHg"}
